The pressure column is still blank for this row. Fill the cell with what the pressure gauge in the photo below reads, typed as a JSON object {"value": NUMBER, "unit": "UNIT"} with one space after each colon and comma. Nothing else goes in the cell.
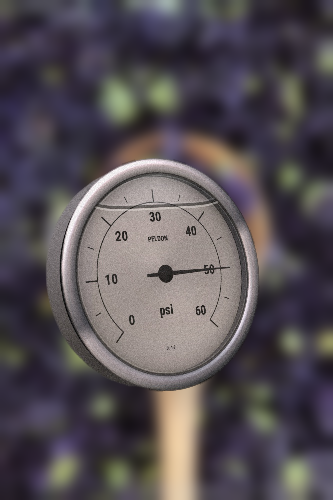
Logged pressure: {"value": 50, "unit": "psi"}
